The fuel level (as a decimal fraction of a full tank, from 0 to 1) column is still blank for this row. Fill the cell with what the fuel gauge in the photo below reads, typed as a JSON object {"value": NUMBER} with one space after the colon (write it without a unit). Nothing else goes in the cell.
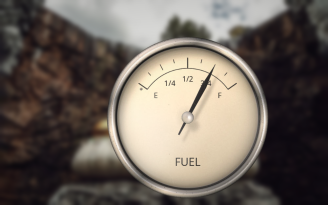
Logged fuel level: {"value": 0.75}
